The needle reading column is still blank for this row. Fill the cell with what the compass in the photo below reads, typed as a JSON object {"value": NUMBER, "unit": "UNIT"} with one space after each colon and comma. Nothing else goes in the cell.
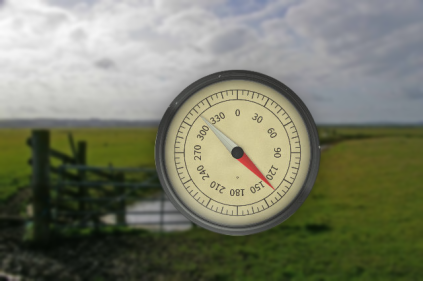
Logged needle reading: {"value": 135, "unit": "°"}
